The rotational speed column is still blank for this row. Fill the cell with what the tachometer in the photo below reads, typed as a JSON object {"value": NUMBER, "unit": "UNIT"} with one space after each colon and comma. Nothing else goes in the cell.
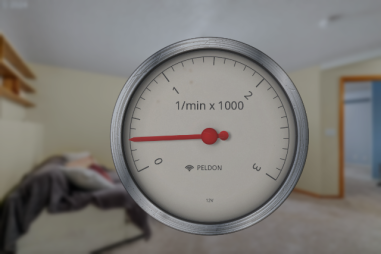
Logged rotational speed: {"value": 300, "unit": "rpm"}
